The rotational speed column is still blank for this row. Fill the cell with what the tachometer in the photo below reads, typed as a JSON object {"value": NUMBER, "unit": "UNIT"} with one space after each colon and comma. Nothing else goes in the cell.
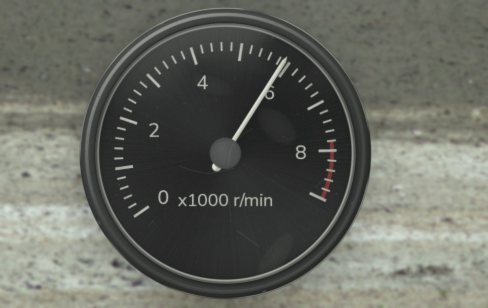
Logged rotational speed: {"value": 5900, "unit": "rpm"}
